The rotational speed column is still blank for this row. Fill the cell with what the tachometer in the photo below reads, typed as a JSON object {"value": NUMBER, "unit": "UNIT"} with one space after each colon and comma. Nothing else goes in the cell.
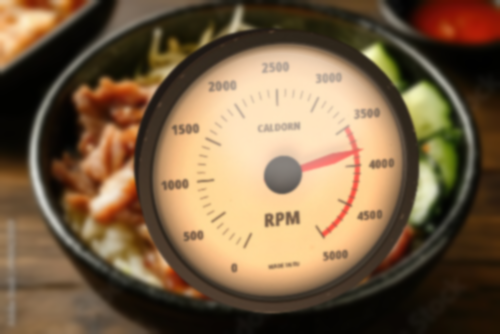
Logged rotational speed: {"value": 3800, "unit": "rpm"}
